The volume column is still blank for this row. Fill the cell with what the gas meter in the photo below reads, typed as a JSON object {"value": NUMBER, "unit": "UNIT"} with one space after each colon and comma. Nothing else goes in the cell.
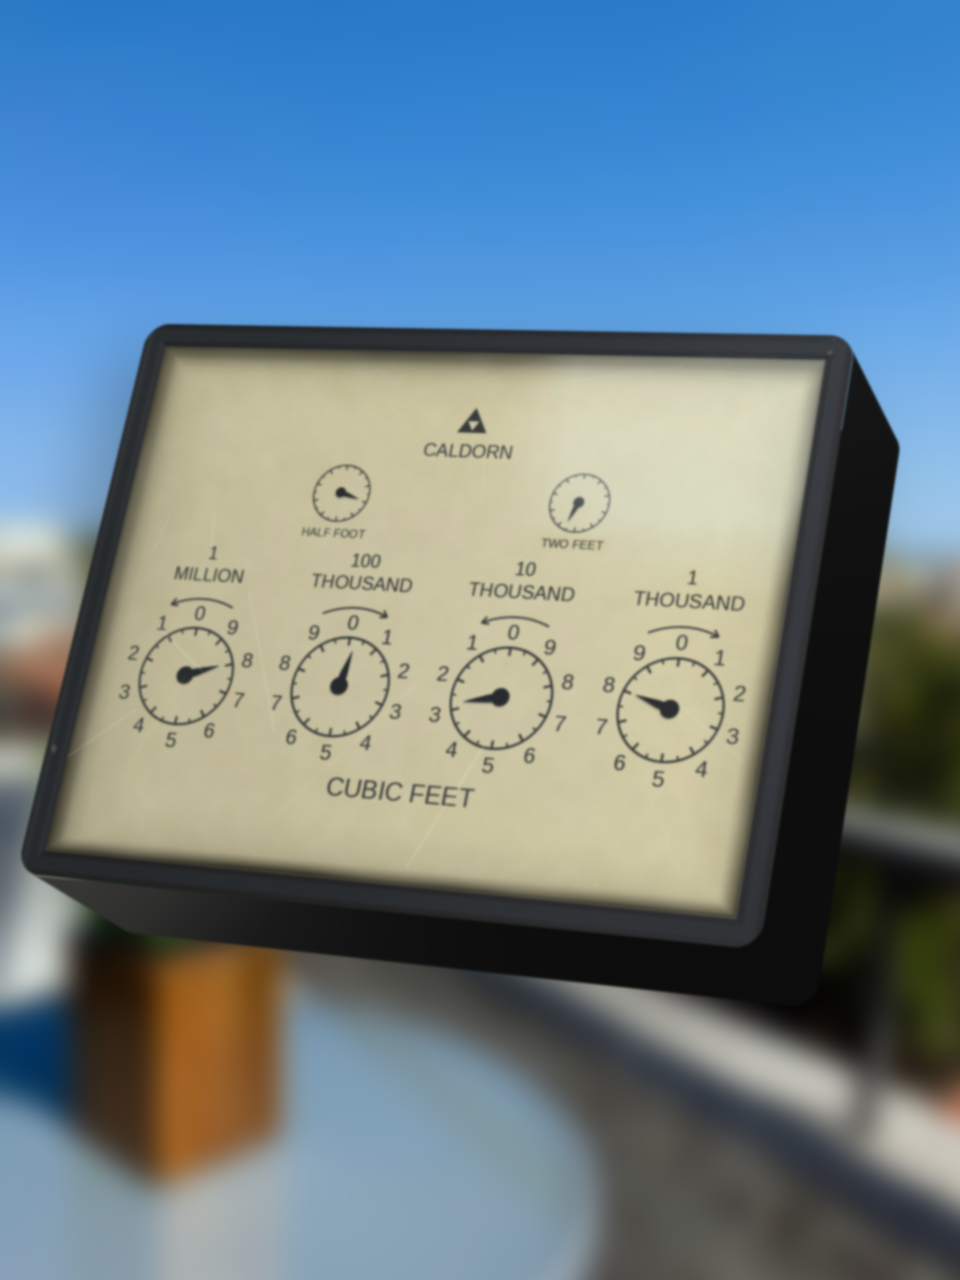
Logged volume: {"value": 802800, "unit": "ft³"}
